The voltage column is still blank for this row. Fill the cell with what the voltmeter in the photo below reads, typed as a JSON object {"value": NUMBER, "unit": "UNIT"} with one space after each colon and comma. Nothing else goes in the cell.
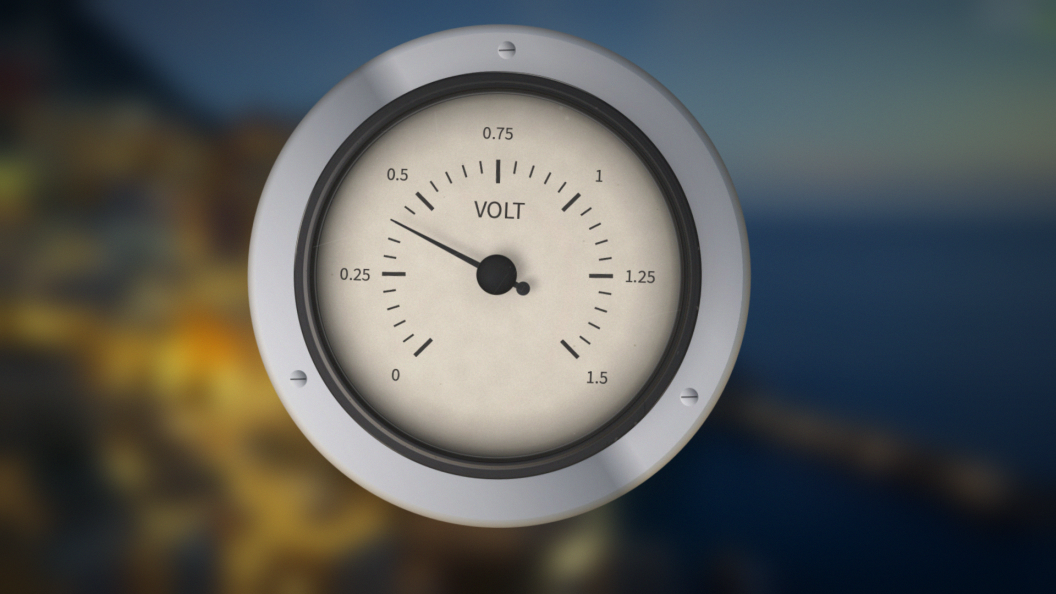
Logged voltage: {"value": 0.4, "unit": "V"}
